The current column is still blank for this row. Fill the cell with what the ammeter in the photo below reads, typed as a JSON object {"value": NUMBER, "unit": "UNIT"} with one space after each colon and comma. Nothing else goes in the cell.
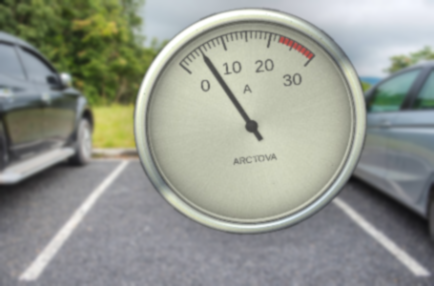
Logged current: {"value": 5, "unit": "A"}
